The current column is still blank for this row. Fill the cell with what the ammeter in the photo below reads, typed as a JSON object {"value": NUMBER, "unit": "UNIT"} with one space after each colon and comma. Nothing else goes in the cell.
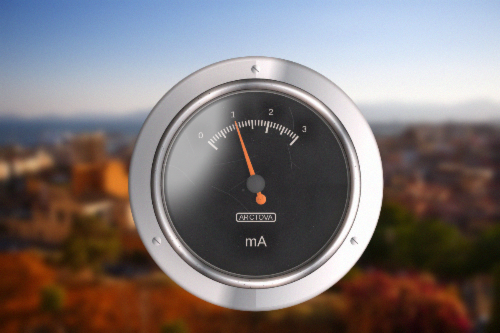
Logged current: {"value": 1, "unit": "mA"}
